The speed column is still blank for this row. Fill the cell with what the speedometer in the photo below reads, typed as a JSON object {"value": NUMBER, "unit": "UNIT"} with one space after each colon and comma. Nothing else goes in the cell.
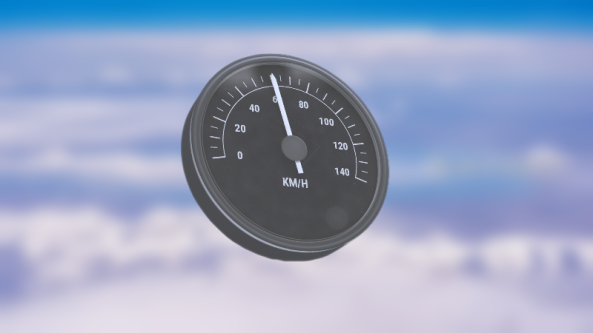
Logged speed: {"value": 60, "unit": "km/h"}
